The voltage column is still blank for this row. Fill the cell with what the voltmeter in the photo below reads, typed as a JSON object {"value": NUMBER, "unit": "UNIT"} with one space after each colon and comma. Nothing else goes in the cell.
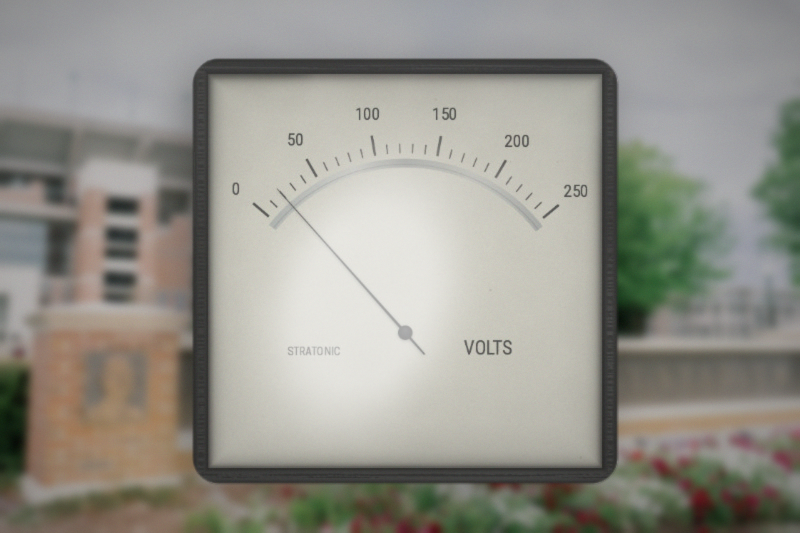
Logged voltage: {"value": 20, "unit": "V"}
